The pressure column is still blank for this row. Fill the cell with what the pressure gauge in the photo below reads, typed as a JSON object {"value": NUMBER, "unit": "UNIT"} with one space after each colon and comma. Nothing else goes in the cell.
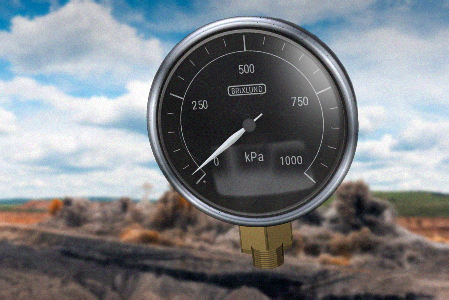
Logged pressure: {"value": 25, "unit": "kPa"}
